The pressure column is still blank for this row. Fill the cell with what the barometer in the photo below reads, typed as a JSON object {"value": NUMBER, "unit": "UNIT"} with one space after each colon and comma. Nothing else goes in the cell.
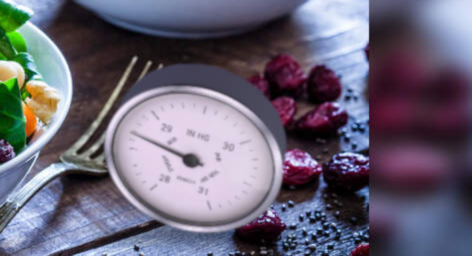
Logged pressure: {"value": 28.7, "unit": "inHg"}
